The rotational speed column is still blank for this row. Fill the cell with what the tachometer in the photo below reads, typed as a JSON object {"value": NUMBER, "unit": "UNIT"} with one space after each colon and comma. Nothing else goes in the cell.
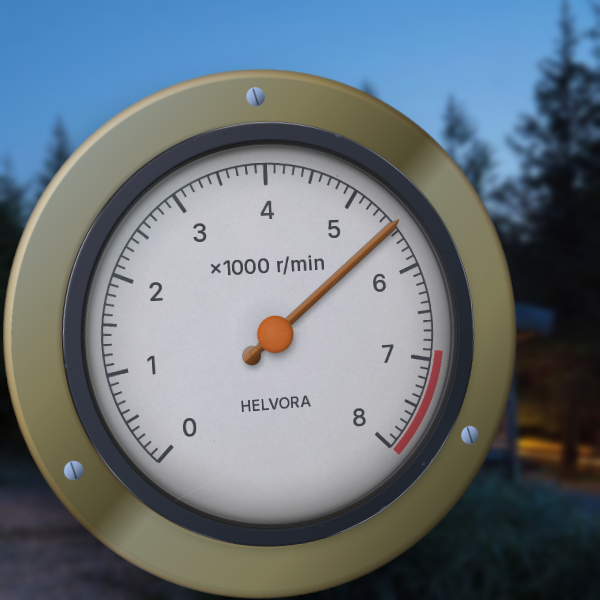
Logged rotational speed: {"value": 5500, "unit": "rpm"}
